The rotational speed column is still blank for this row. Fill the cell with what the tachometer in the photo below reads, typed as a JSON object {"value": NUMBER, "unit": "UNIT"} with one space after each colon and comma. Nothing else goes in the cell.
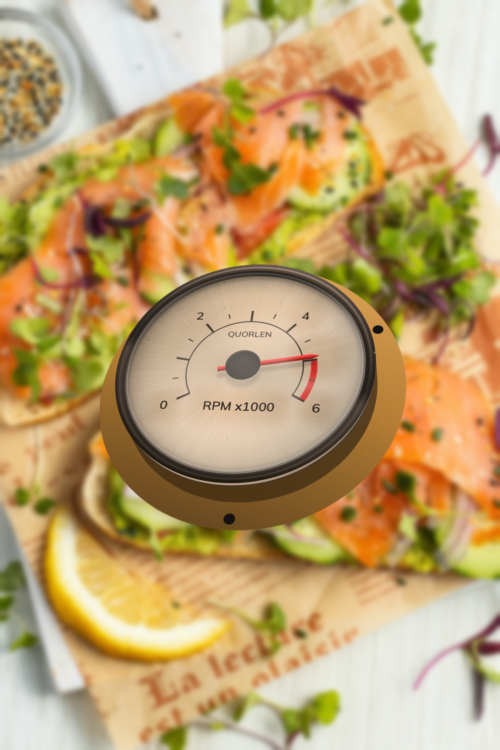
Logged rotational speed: {"value": 5000, "unit": "rpm"}
